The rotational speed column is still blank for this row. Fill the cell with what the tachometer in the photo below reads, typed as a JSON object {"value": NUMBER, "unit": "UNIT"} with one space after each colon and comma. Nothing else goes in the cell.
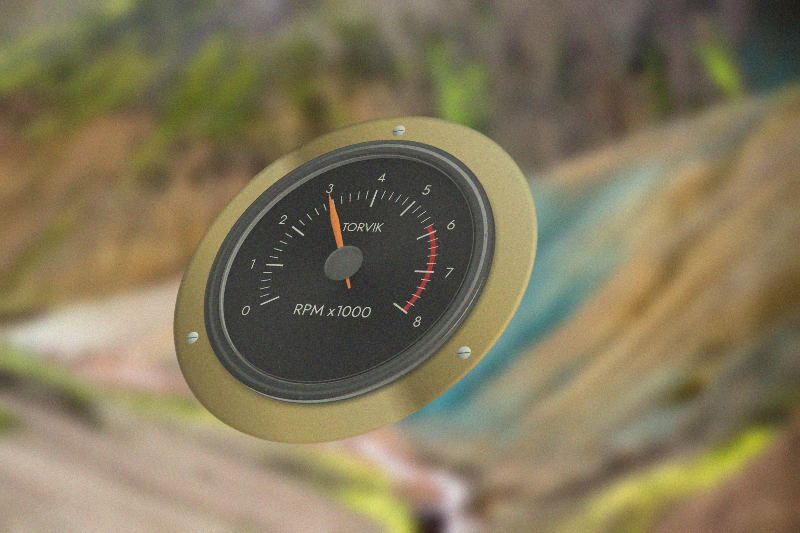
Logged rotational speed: {"value": 3000, "unit": "rpm"}
